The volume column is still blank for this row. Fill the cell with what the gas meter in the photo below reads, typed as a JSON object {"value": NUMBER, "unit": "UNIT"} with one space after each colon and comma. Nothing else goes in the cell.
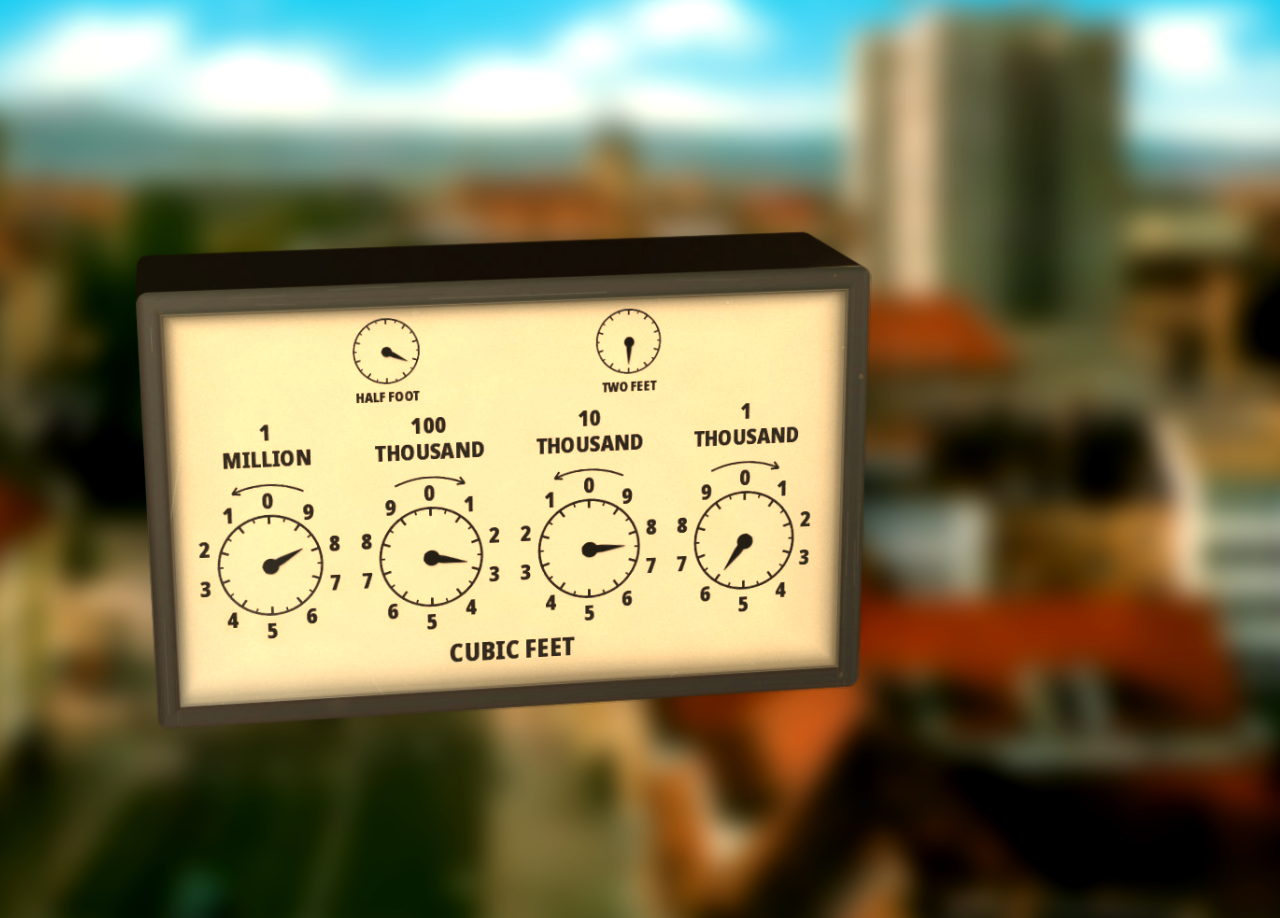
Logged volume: {"value": 827600, "unit": "ft³"}
